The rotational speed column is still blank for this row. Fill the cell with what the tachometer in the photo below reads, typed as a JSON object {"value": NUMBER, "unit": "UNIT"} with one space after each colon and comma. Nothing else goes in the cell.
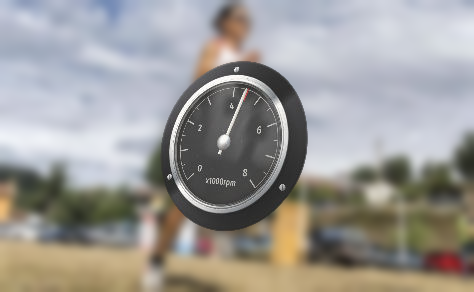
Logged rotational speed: {"value": 4500, "unit": "rpm"}
